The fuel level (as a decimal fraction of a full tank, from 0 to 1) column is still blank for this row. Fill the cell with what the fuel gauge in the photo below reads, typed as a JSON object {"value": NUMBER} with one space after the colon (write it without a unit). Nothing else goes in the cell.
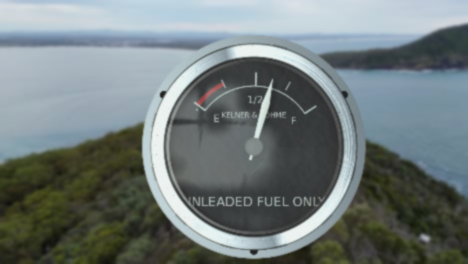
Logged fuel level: {"value": 0.625}
